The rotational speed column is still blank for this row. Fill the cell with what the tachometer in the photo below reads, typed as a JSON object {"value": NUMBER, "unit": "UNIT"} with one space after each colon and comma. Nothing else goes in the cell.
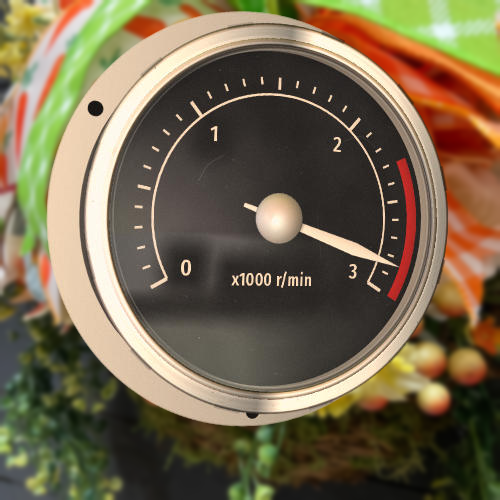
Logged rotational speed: {"value": 2850, "unit": "rpm"}
